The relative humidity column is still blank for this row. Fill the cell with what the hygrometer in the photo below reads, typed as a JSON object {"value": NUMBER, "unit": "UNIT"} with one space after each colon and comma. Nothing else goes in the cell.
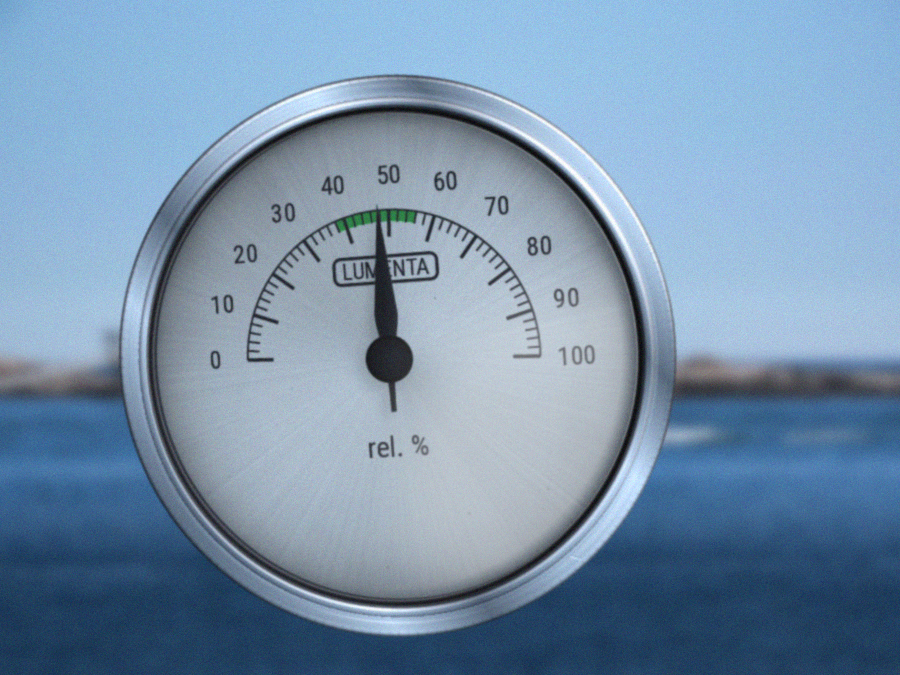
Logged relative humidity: {"value": 48, "unit": "%"}
